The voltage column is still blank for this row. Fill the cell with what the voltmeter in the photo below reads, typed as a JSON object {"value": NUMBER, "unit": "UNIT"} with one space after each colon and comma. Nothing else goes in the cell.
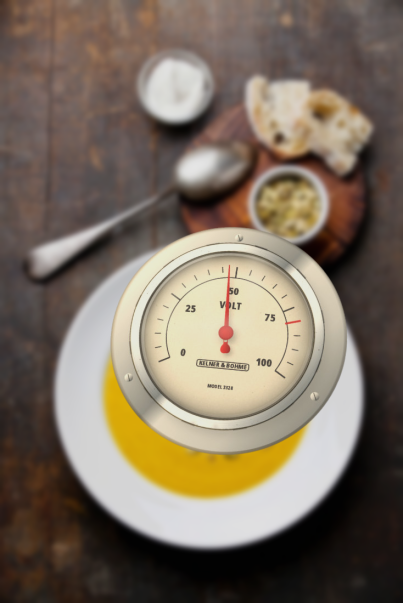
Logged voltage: {"value": 47.5, "unit": "V"}
